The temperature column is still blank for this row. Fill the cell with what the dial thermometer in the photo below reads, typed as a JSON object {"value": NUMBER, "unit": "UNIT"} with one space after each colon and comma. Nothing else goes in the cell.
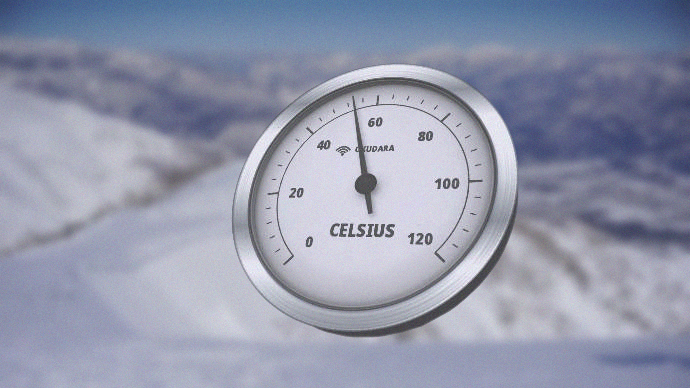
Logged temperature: {"value": 54, "unit": "°C"}
